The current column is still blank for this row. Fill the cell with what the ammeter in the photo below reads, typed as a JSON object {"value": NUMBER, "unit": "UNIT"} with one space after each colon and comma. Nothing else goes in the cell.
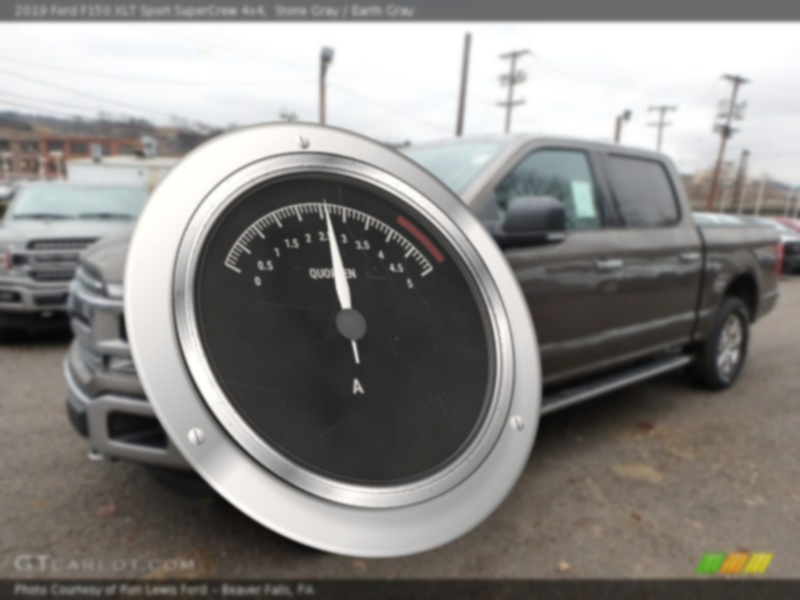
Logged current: {"value": 2.5, "unit": "A"}
